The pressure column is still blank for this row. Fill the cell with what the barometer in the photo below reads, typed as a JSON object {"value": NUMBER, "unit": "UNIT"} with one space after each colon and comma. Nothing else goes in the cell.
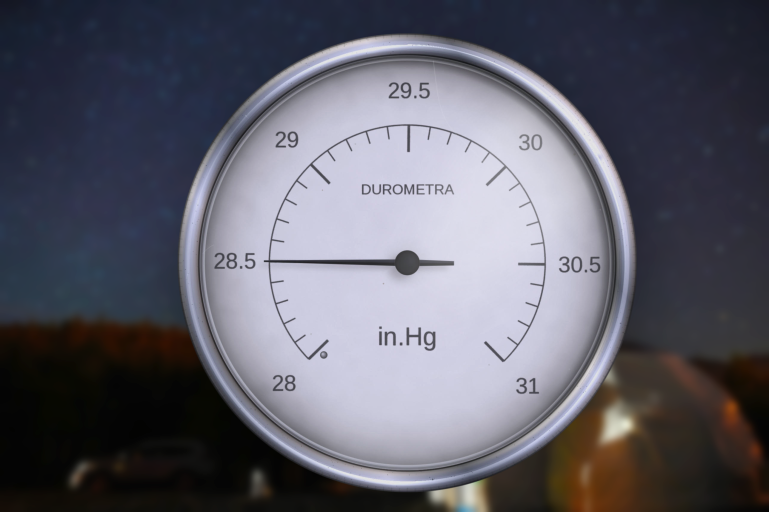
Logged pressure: {"value": 28.5, "unit": "inHg"}
